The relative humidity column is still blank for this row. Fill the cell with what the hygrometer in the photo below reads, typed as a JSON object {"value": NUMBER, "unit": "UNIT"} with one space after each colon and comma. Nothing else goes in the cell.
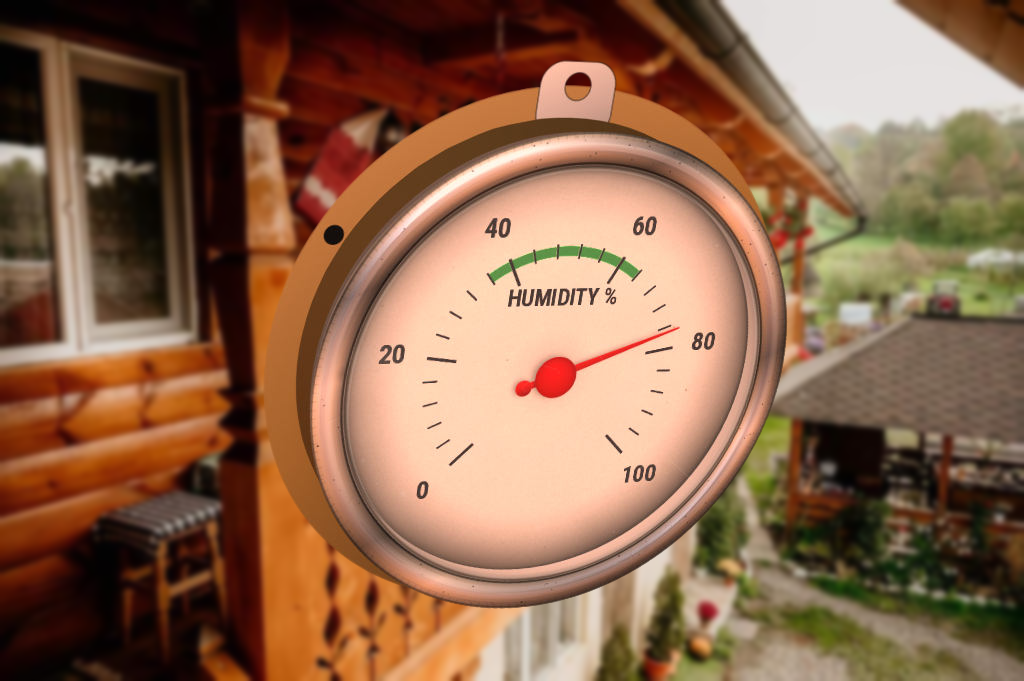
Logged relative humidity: {"value": 76, "unit": "%"}
